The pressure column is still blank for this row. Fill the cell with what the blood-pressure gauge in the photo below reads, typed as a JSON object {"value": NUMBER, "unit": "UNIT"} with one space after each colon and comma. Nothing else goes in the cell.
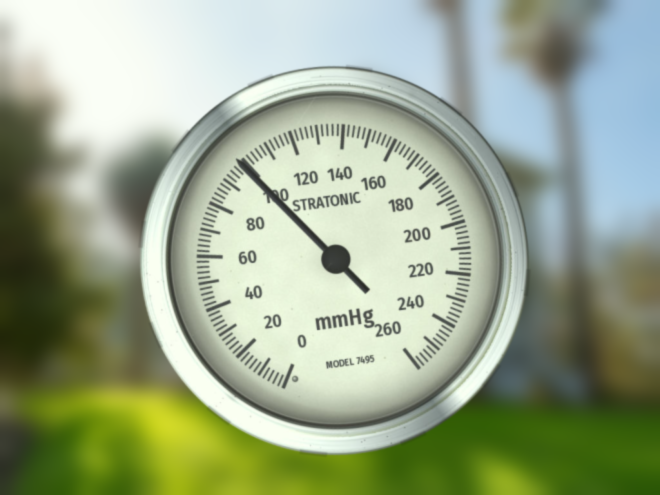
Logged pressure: {"value": 98, "unit": "mmHg"}
